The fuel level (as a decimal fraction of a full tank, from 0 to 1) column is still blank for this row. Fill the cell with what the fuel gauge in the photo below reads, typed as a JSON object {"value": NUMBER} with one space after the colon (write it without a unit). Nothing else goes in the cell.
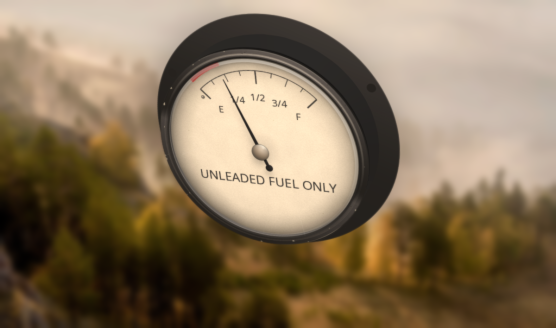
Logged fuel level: {"value": 0.25}
